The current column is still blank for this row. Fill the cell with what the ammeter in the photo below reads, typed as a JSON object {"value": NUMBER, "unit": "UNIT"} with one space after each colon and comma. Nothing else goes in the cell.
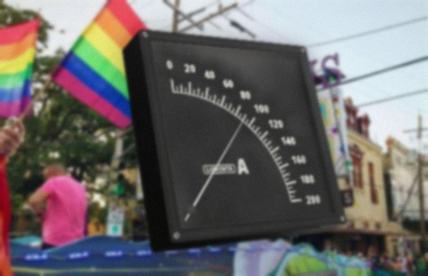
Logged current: {"value": 90, "unit": "A"}
